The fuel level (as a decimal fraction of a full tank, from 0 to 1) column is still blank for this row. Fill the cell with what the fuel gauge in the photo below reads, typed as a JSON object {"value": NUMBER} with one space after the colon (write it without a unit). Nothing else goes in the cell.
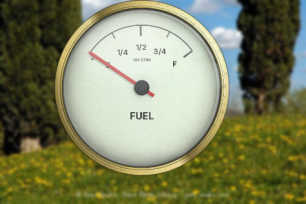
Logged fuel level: {"value": 0}
